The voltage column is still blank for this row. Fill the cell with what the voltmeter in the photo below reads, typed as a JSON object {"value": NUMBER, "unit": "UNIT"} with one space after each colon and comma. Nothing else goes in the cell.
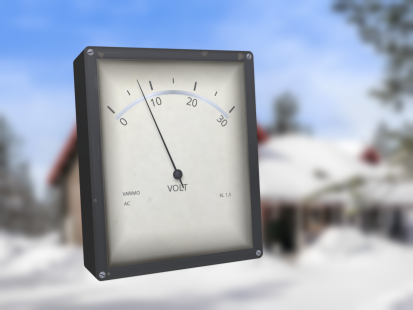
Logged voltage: {"value": 7.5, "unit": "V"}
